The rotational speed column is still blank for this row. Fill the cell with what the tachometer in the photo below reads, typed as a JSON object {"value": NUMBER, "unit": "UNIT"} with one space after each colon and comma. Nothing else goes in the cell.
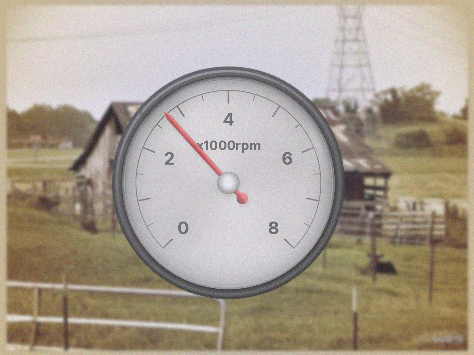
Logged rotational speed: {"value": 2750, "unit": "rpm"}
